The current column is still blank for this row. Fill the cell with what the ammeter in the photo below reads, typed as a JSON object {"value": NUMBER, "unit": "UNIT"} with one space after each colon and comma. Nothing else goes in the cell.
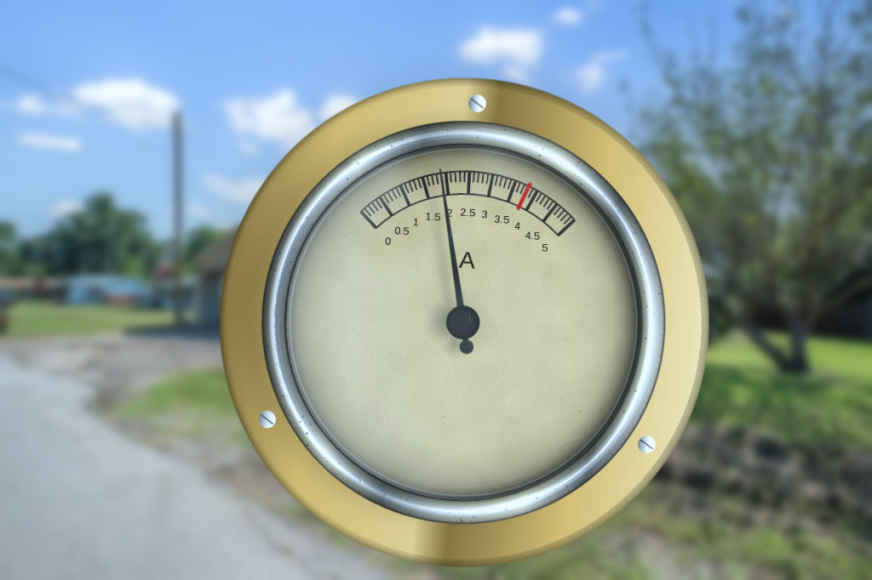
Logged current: {"value": 1.9, "unit": "A"}
